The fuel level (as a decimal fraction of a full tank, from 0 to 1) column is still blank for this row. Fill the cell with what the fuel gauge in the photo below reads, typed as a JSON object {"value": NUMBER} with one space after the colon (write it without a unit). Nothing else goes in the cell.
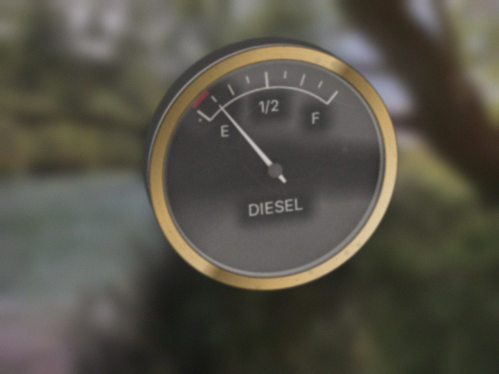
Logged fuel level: {"value": 0.125}
